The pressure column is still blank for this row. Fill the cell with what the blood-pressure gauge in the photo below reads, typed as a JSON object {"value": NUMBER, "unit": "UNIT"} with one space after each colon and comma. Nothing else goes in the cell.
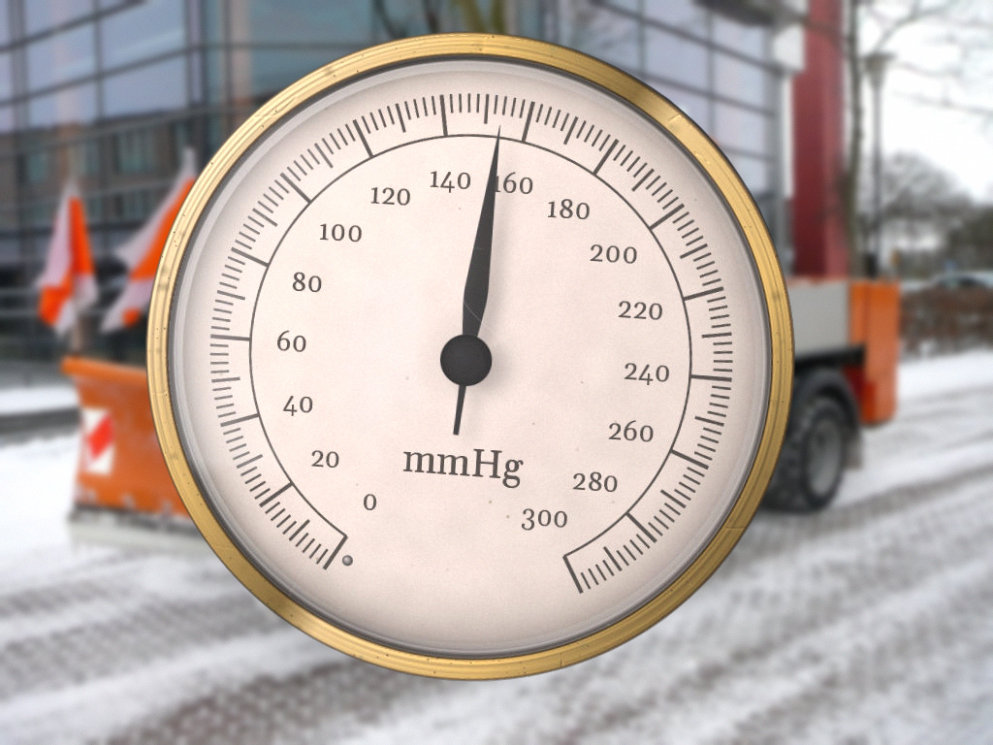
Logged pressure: {"value": 154, "unit": "mmHg"}
